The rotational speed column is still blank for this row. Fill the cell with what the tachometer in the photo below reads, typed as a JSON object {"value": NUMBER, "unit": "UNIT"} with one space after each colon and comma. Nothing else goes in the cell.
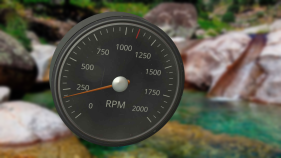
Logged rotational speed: {"value": 200, "unit": "rpm"}
